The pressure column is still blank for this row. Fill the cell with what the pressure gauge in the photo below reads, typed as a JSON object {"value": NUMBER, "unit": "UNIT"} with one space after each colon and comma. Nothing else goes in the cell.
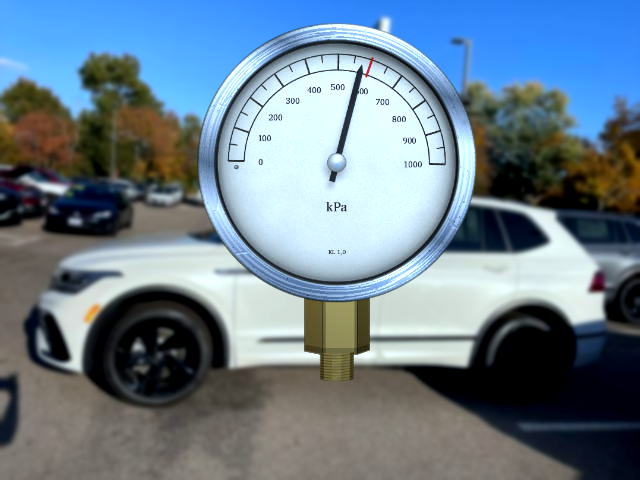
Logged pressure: {"value": 575, "unit": "kPa"}
